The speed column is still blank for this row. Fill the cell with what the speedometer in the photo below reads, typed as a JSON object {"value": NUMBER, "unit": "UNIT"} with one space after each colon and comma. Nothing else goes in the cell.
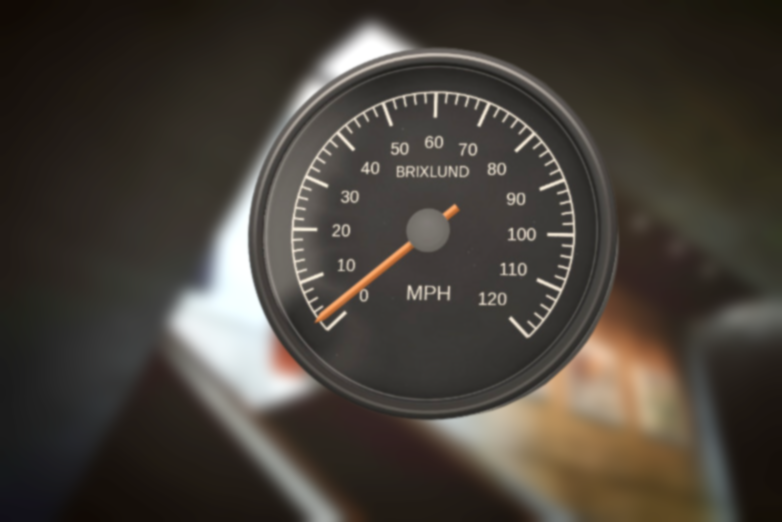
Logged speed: {"value": 2, "unit": "mph"}
